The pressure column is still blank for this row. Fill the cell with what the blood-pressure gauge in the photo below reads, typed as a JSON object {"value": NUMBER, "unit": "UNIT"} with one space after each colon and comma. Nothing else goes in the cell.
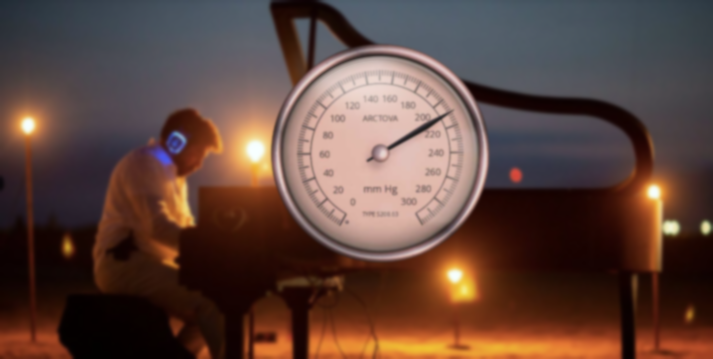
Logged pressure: {"value": 210, "unit": "mmHg"}
